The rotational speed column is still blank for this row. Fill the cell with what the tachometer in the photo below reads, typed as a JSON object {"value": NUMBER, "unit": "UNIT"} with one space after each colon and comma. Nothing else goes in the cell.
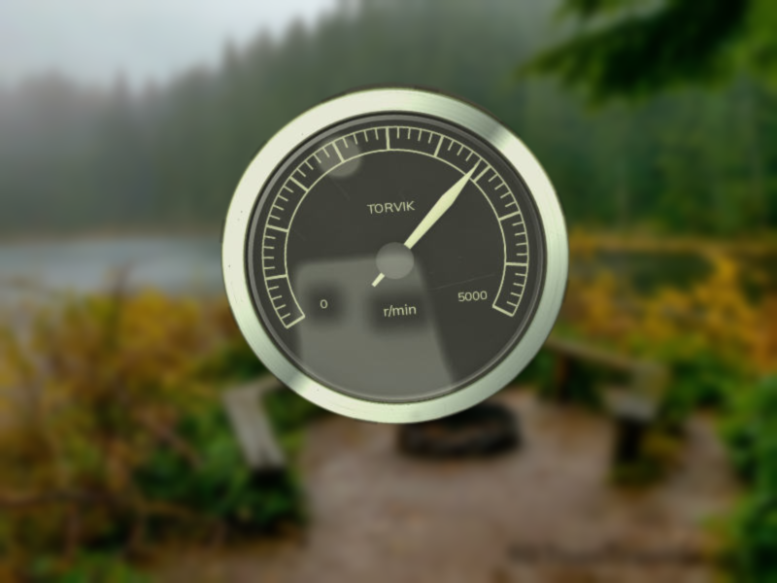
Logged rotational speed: {"value": 3400, "unit": "rpm"}
